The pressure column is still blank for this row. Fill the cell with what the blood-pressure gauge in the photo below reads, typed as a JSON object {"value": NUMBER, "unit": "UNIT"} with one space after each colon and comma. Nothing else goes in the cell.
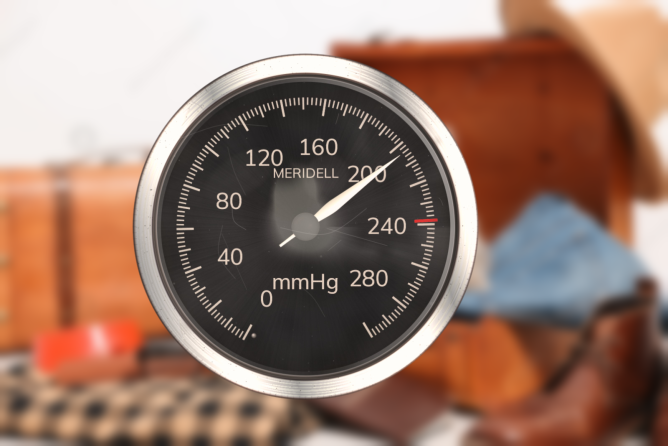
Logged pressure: {"value": 204, "unit": "mmHg"}
